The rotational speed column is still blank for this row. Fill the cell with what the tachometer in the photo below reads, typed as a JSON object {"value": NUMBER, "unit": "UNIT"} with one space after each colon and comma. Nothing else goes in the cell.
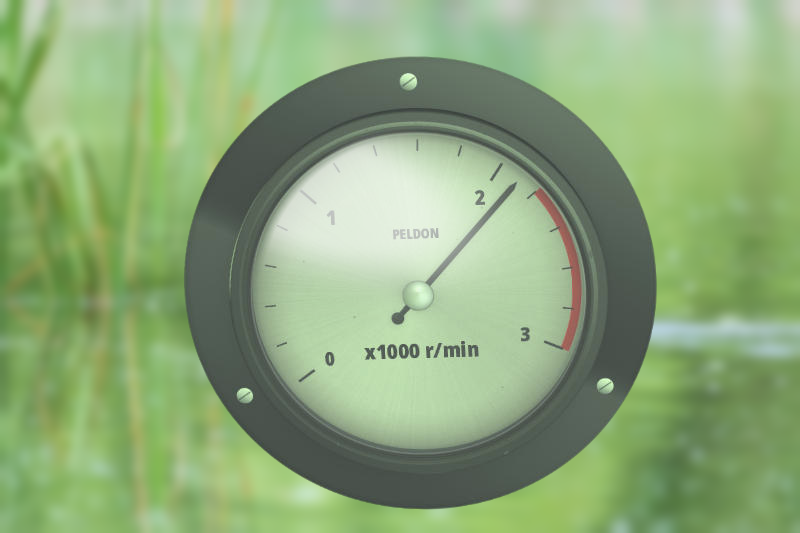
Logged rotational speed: {"value": 2100, "unit": "rpm"}
